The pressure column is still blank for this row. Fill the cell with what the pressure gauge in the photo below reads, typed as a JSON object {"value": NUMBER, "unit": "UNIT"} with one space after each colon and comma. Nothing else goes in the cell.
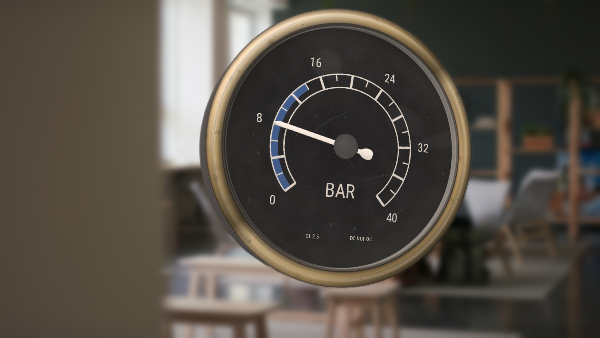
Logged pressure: {"value": 8, "unit": "bar"}
